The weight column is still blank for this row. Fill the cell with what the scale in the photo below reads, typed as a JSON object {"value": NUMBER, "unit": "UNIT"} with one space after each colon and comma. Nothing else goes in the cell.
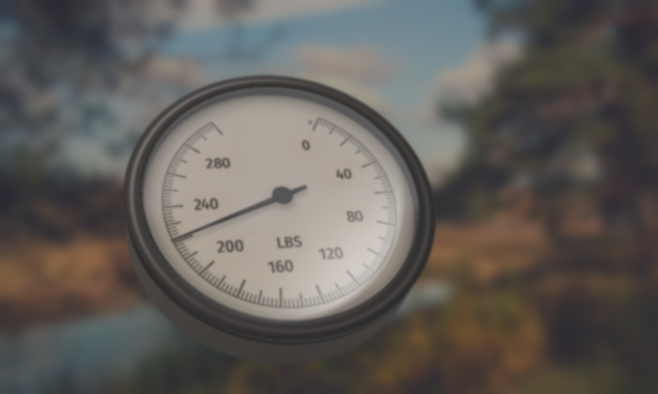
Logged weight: {"value": 220, "unit": "lb"}
